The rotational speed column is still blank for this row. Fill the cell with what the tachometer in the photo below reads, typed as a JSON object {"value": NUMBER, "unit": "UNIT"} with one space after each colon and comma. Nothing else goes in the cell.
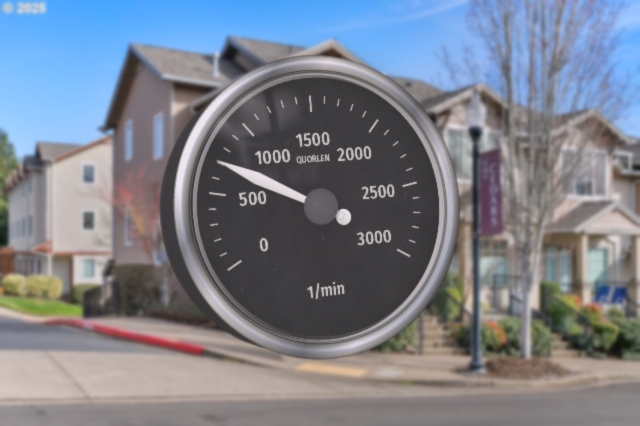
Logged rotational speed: {"value": 700, "unit": "rpm"}
